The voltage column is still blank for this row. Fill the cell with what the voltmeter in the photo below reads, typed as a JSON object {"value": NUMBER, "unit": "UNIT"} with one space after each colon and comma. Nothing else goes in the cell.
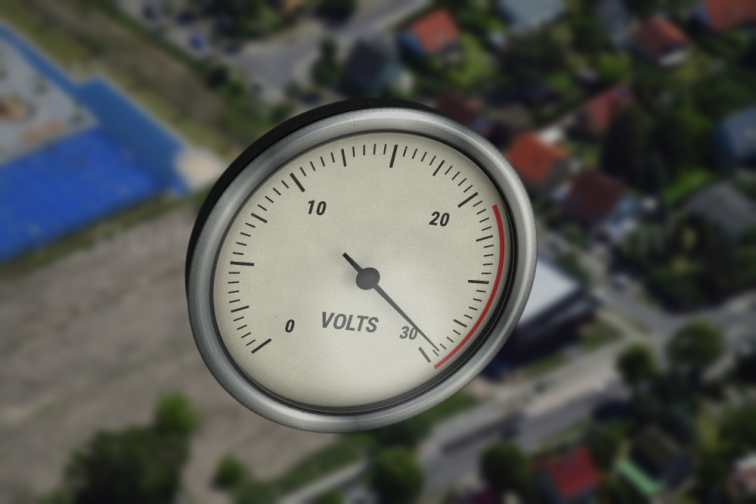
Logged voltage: {"value": 29.25, "unit": "V"}
